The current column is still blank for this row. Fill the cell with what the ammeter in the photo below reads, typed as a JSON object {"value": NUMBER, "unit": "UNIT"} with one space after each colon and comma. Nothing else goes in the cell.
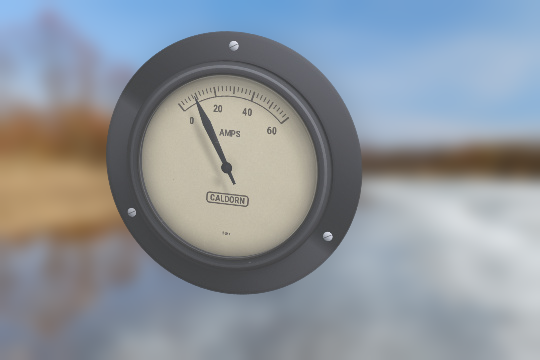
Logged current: {"value": 10, "unit": "A"}
